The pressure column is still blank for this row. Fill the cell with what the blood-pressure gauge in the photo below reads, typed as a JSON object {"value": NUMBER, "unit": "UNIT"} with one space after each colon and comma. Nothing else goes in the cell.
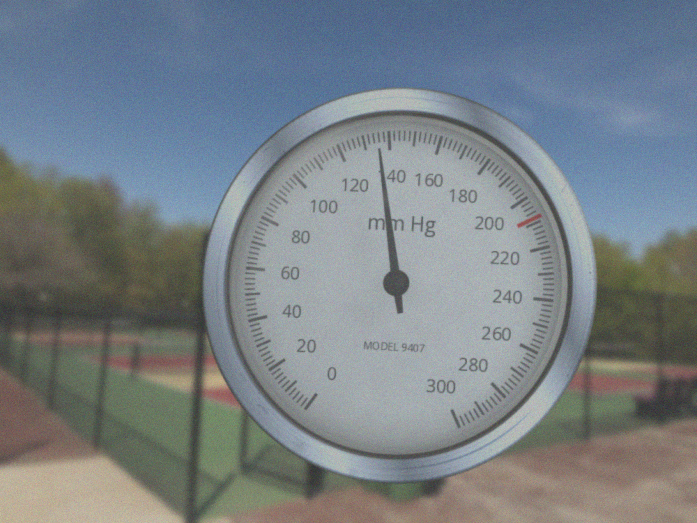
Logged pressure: {"value": 136, "unit": "mmHg"}
